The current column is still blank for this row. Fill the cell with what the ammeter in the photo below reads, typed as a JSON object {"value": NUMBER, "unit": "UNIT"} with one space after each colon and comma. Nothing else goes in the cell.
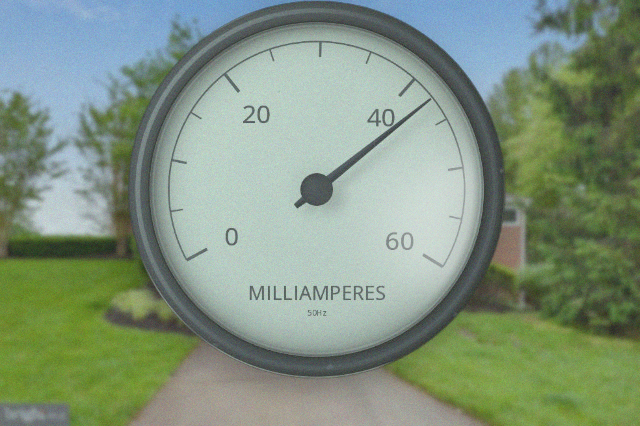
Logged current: {"value": 42.5, "unit": "mA"}
